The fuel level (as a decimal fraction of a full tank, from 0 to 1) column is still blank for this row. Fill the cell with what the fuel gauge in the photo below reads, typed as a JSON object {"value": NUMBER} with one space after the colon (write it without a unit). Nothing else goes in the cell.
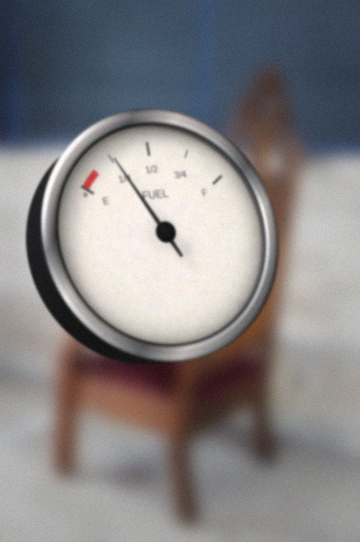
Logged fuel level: {"value": 0.25}
